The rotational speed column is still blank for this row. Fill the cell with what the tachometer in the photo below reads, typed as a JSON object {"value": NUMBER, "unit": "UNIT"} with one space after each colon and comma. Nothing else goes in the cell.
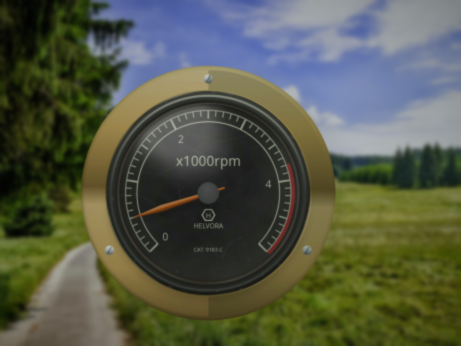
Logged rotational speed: {"value": 500, "unit": "rpm"}
